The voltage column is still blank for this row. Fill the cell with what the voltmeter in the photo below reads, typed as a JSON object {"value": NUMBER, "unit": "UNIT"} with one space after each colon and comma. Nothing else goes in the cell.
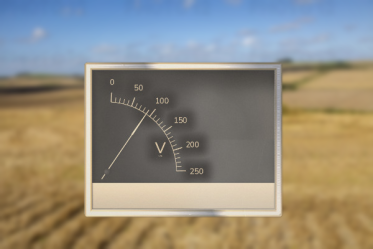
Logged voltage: {"value": 90, "unit": "V"}
